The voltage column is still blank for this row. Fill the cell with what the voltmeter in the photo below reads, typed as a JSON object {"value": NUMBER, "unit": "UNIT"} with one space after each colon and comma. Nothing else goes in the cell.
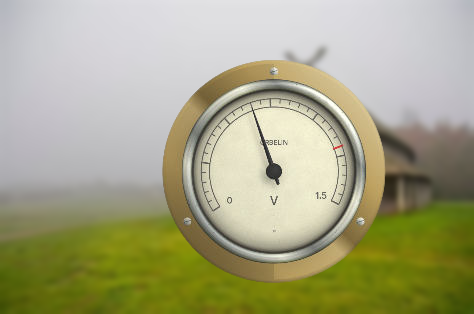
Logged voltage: {"value": 0.65, "unit": "V"}
